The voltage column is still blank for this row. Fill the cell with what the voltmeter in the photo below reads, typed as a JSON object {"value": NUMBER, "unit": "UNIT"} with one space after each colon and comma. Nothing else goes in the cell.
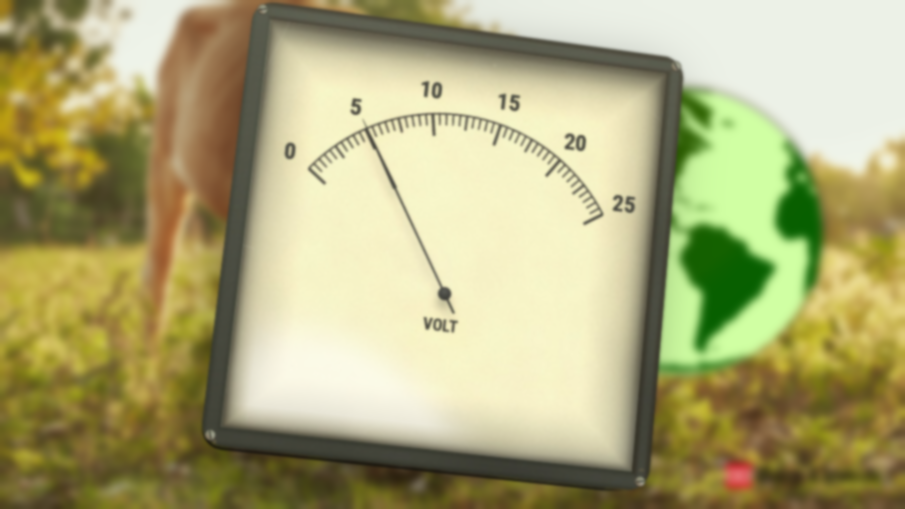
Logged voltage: {"value": 5, "unit": "V"}
